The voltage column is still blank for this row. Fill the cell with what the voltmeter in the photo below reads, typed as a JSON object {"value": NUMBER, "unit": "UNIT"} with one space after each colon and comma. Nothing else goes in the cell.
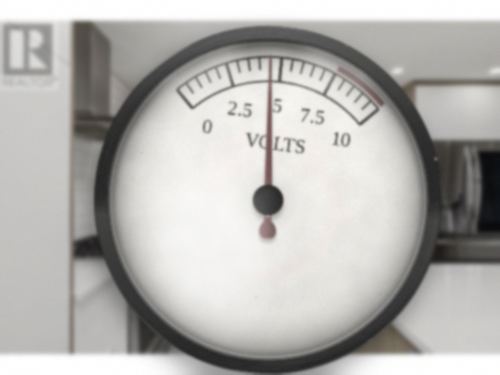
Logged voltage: {"value": 4.5, "unit": "V"}
